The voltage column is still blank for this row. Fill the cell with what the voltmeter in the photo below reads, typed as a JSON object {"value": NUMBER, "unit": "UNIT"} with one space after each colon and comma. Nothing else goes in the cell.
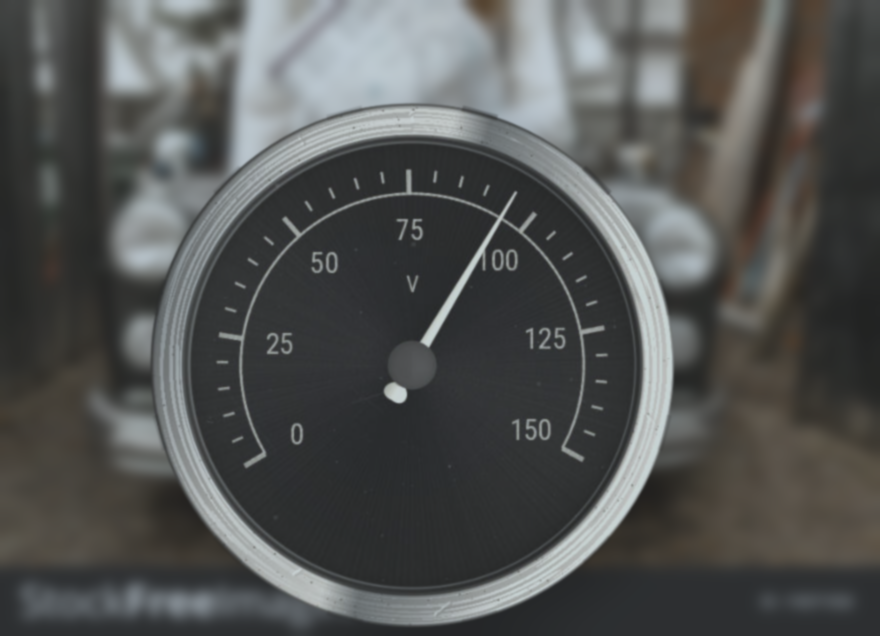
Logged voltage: {"value": 95, "unit": "V"}
